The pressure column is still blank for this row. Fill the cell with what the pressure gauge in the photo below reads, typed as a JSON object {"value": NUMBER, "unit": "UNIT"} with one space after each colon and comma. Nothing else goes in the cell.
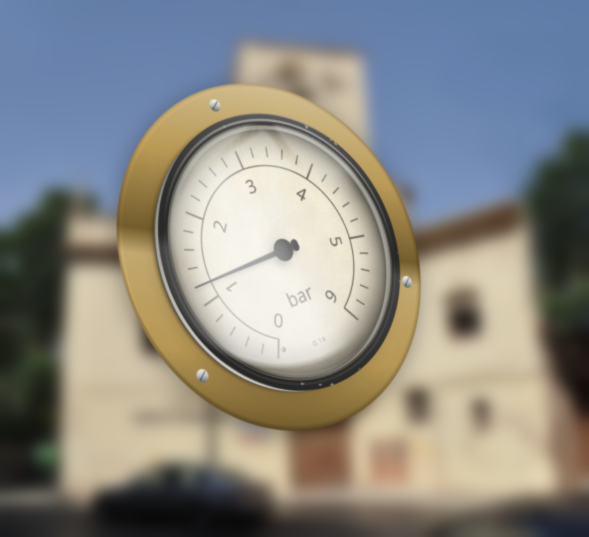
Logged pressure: {"value": 1.2, "unit": "bar"}
